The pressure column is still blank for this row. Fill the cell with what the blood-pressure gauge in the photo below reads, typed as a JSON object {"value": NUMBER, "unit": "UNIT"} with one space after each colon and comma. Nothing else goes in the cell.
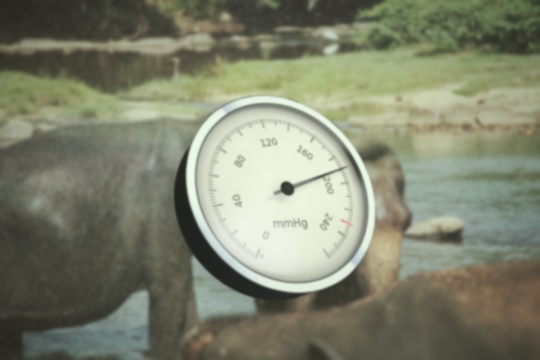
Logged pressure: {"value": 190, "unit": "mmHg"}
